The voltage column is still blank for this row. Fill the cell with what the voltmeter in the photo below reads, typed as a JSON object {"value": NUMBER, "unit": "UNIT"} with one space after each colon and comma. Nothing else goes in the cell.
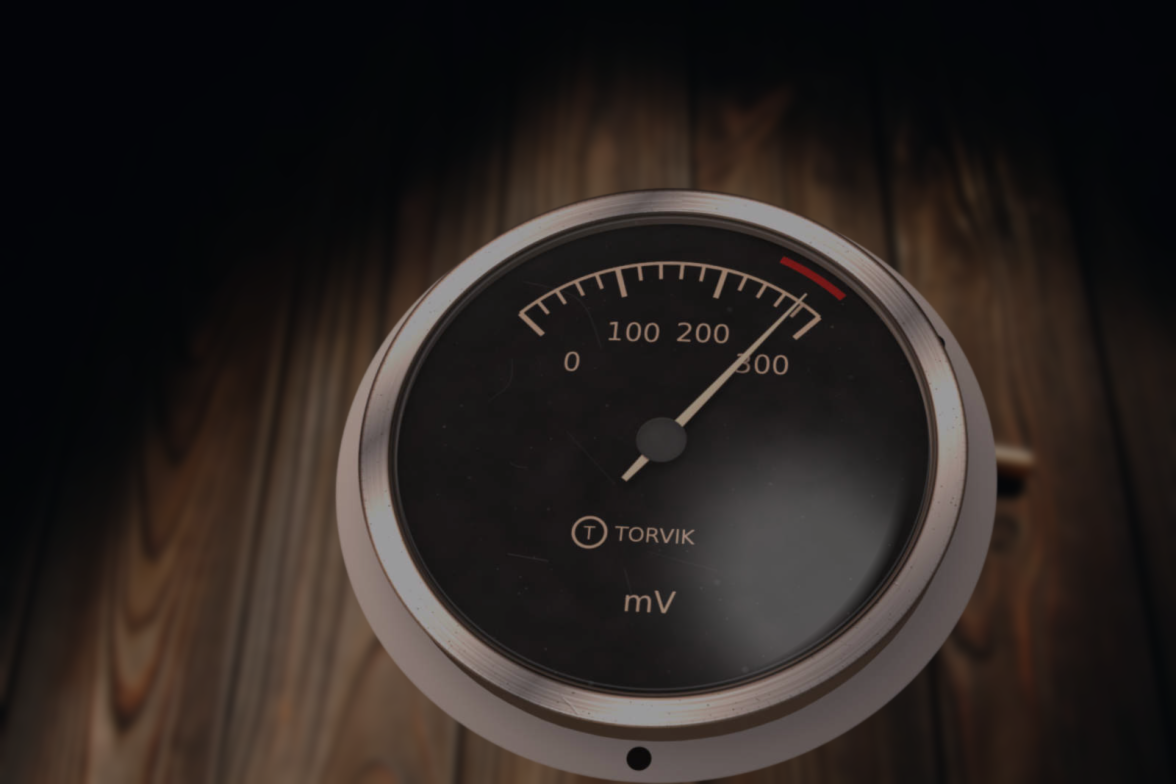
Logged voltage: {"value": 280, "unit": "mV"}
